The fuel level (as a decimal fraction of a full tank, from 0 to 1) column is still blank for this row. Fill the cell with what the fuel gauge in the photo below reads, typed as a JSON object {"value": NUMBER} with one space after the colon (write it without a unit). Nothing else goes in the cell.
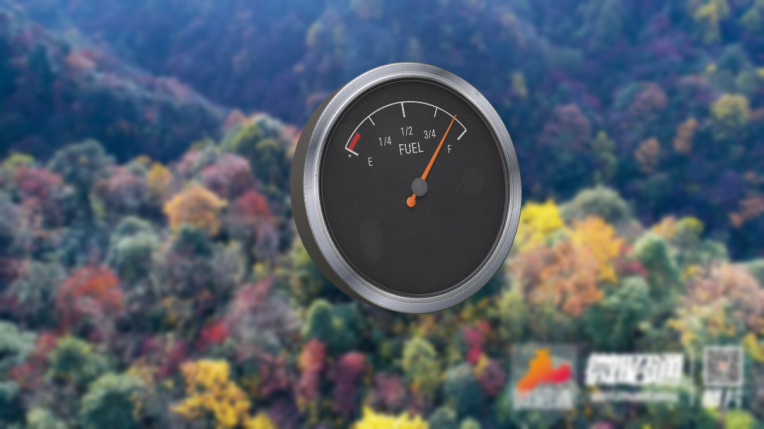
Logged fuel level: {"value": 0.875}
